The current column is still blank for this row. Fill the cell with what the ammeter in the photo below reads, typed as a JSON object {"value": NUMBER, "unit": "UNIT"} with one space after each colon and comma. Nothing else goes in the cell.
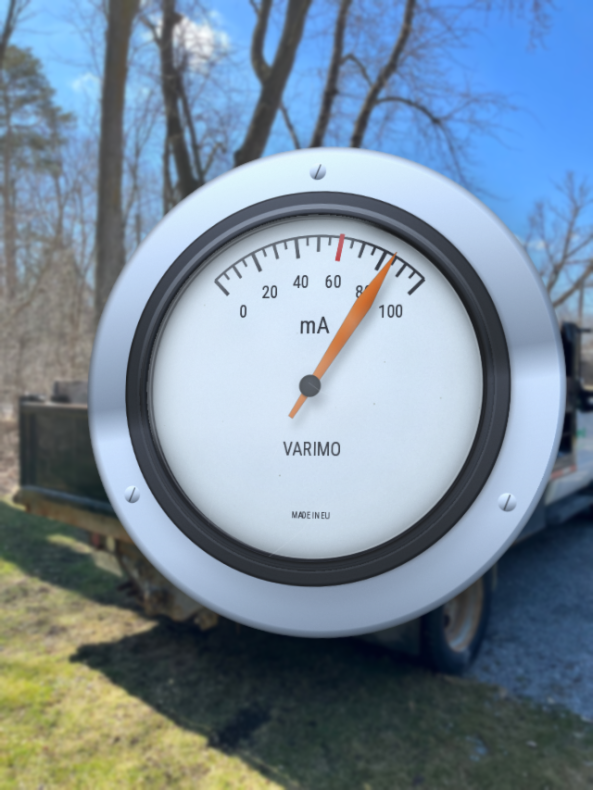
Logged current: {"value": 85, "unit": "mA"}
